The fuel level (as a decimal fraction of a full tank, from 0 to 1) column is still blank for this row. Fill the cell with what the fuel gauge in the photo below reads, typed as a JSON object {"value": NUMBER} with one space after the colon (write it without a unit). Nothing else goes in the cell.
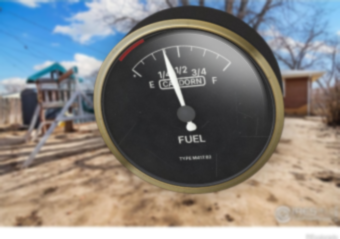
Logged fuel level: {"value": 0.375}
